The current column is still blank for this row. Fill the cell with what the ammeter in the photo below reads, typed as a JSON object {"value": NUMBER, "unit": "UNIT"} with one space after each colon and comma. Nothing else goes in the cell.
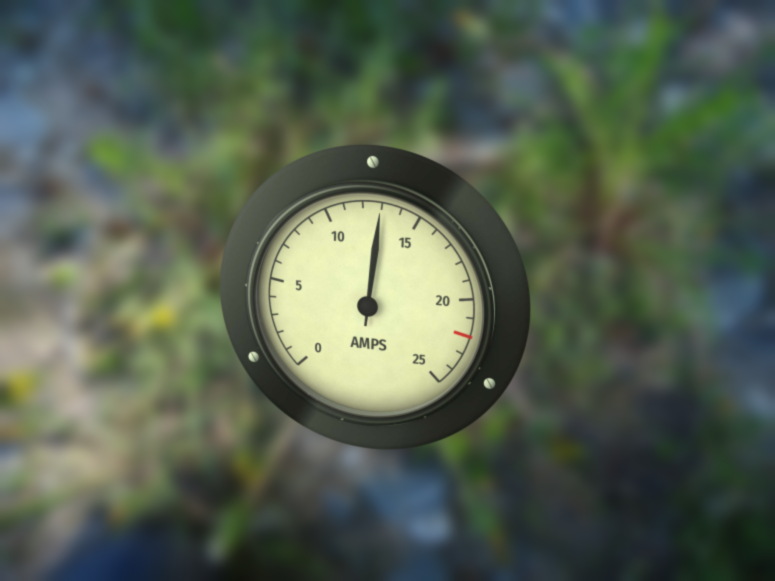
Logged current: {"value": 13, "unit": "A"}
